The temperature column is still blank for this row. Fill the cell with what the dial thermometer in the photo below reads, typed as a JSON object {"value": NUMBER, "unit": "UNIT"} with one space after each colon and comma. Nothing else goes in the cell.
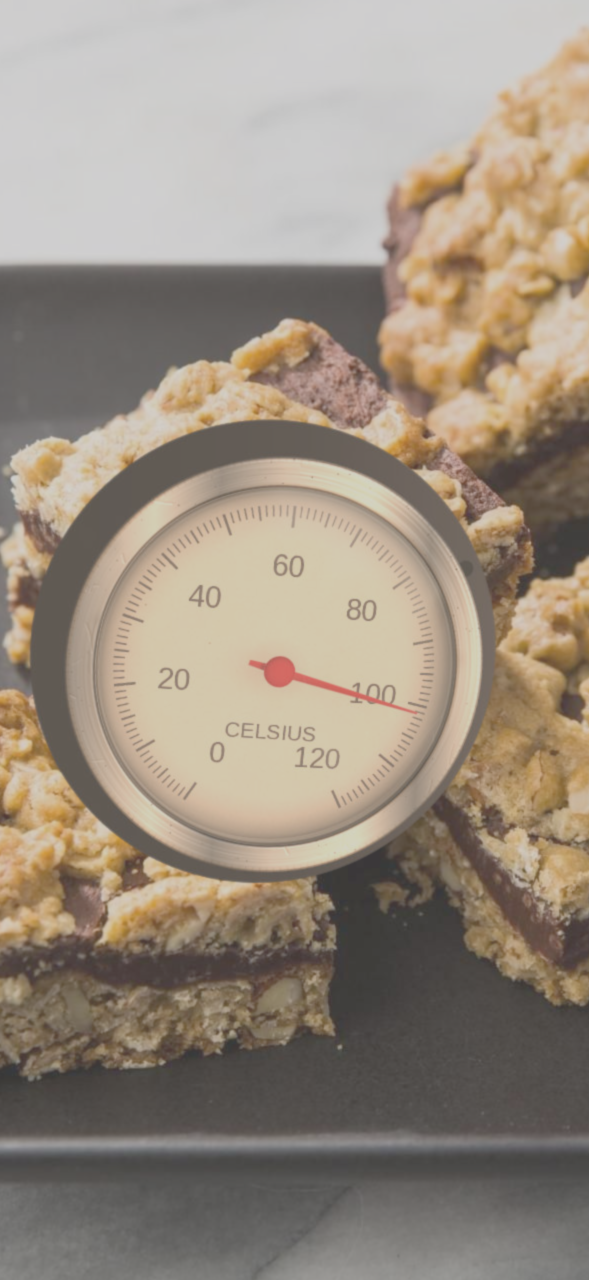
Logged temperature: {"value": 101, "unit": "°C"}
